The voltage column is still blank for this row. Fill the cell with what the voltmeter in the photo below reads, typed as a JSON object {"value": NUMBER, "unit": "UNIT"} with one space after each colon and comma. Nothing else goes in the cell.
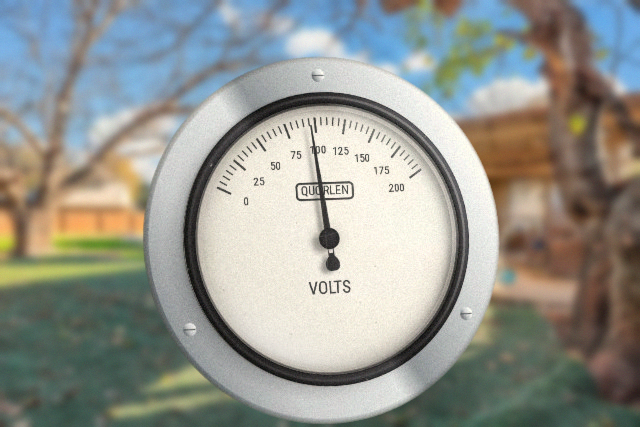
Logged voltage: {"value": 95, "unit": "V"}
